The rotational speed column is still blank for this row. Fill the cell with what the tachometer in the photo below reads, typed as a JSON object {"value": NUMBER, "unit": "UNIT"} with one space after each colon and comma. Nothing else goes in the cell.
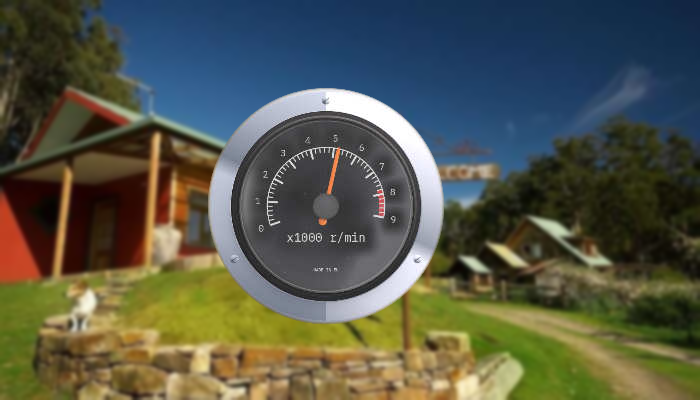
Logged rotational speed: {"value": 5200, "unit": "rpm"}
